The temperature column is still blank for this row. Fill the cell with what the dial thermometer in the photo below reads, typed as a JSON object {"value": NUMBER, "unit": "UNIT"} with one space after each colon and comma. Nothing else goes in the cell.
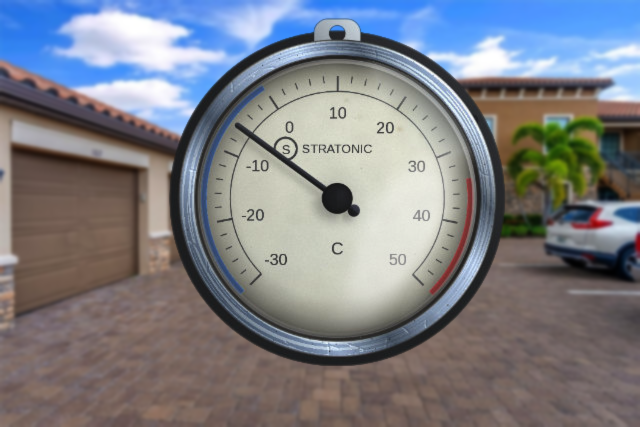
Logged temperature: {"value": -6, "unit": "°C"}
